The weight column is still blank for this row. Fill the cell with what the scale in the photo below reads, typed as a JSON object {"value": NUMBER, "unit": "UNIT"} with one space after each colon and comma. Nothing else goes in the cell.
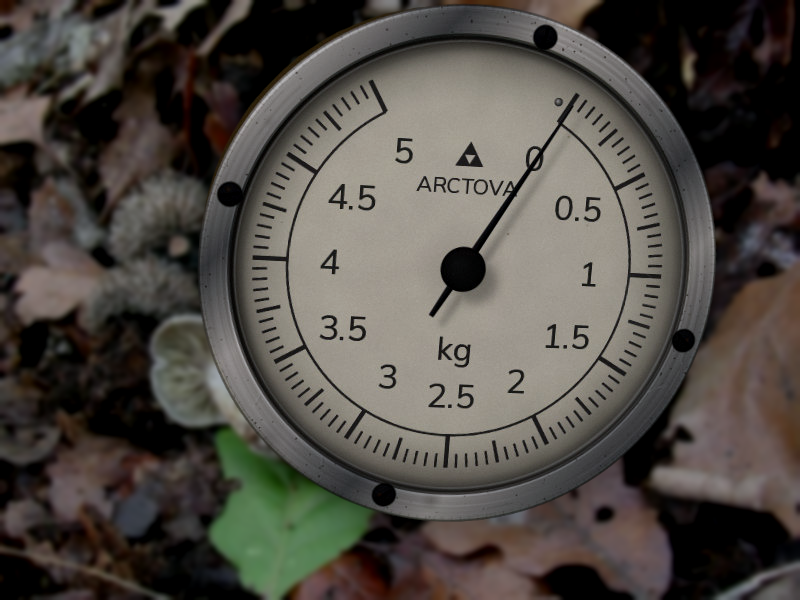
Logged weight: {"value": 0, "unit": "kg"}
